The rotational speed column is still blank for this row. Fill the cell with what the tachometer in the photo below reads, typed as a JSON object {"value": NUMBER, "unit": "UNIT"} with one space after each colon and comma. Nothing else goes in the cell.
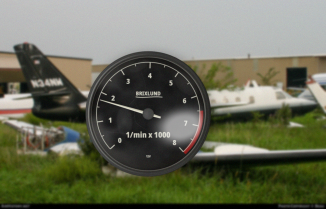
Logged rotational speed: {"value": 1750, "unit": "rpm"}
